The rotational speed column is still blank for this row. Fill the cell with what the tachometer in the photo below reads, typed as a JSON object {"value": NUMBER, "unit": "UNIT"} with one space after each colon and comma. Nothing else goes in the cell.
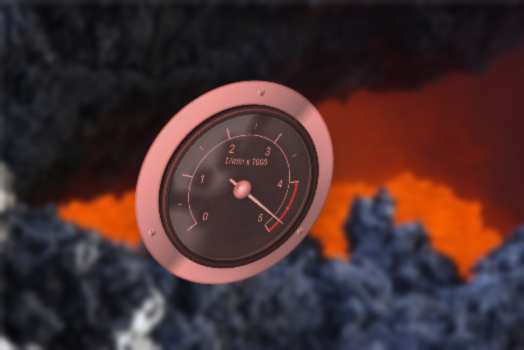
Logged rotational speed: {"value": 4750, "unit": "rpm"}
